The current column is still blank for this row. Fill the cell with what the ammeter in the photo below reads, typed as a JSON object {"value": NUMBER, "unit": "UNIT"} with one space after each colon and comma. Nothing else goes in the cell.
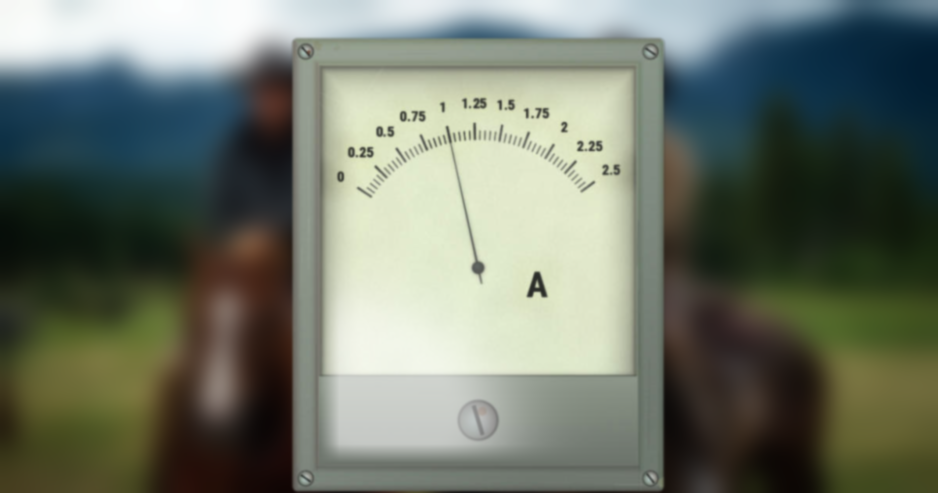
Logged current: {"value": 1, "unit": "A"}
